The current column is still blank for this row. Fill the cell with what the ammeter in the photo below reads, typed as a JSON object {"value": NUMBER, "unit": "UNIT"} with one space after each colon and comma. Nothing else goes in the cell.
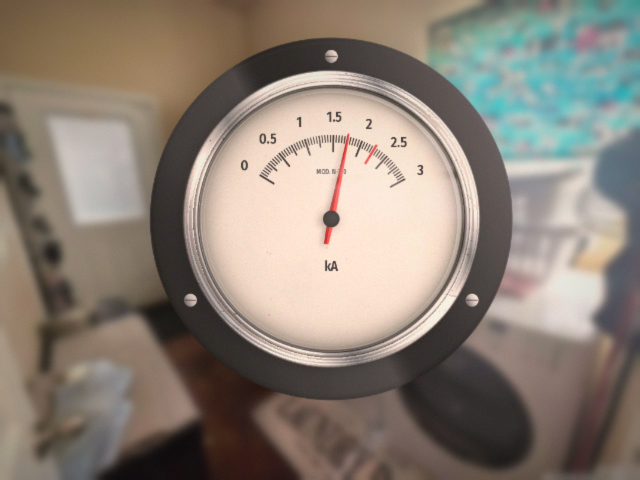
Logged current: {"value": 1.75, "unit": "kA"}
